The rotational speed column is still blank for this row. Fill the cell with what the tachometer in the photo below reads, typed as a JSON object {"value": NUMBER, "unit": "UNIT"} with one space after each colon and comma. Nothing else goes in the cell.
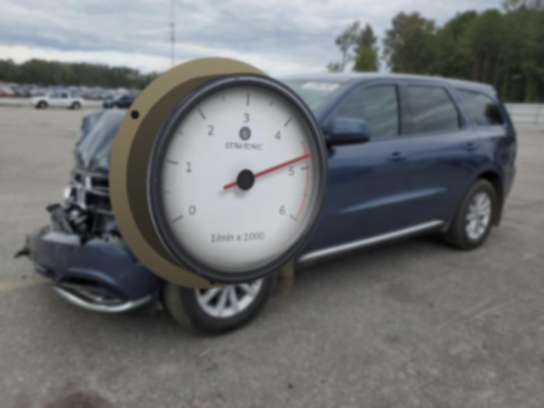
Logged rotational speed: {"value": 4750, "unit": "rpm"}
